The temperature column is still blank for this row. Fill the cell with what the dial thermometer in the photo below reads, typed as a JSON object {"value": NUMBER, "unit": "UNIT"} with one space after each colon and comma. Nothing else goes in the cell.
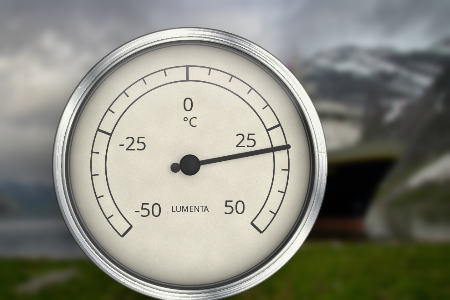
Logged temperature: {"value": 30, "unit": "°C"}
